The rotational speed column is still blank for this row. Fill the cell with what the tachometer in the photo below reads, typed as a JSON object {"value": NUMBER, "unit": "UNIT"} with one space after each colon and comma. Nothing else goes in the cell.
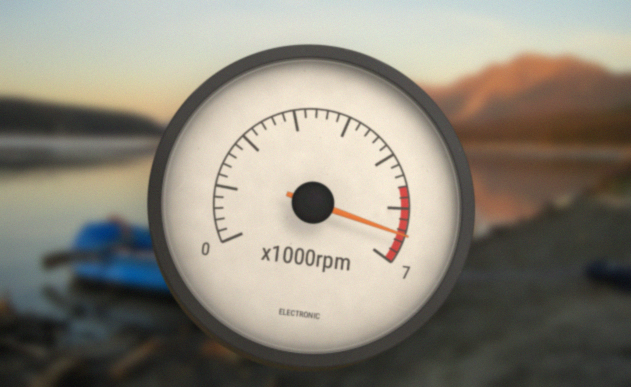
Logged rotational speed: {"value": 6500, "unit": "rpm"}
